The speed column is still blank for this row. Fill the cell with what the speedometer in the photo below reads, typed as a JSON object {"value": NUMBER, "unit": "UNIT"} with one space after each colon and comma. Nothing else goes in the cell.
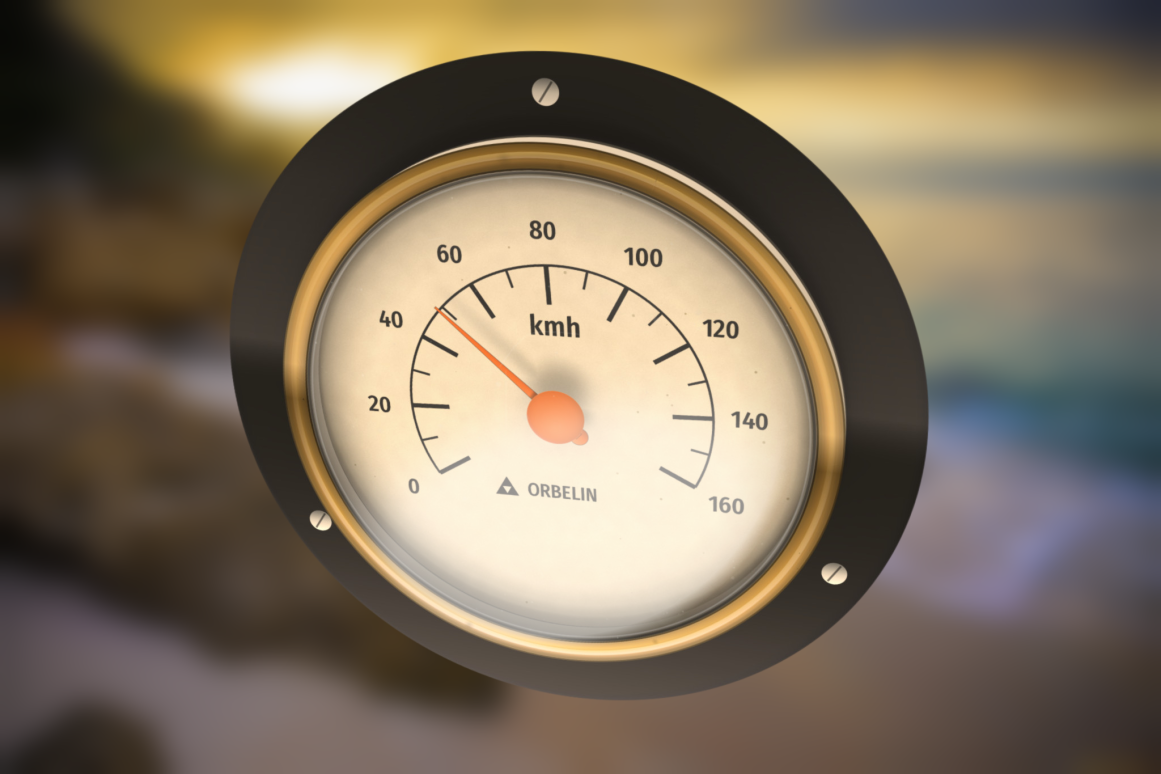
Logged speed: {"value": 50, "unit": "km/h"}
